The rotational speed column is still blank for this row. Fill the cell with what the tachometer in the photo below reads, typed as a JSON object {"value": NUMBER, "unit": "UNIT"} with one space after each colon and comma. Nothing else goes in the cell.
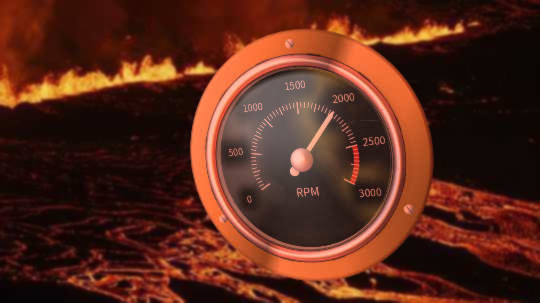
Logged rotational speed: {"value": 2000, "unit": "rpm"}
